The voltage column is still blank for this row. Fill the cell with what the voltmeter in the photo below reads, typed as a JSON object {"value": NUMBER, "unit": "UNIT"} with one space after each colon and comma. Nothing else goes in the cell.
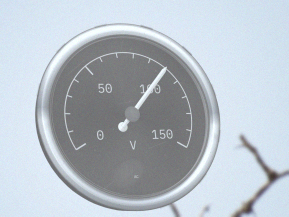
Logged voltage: {"value": 100, "unit": "V"}
